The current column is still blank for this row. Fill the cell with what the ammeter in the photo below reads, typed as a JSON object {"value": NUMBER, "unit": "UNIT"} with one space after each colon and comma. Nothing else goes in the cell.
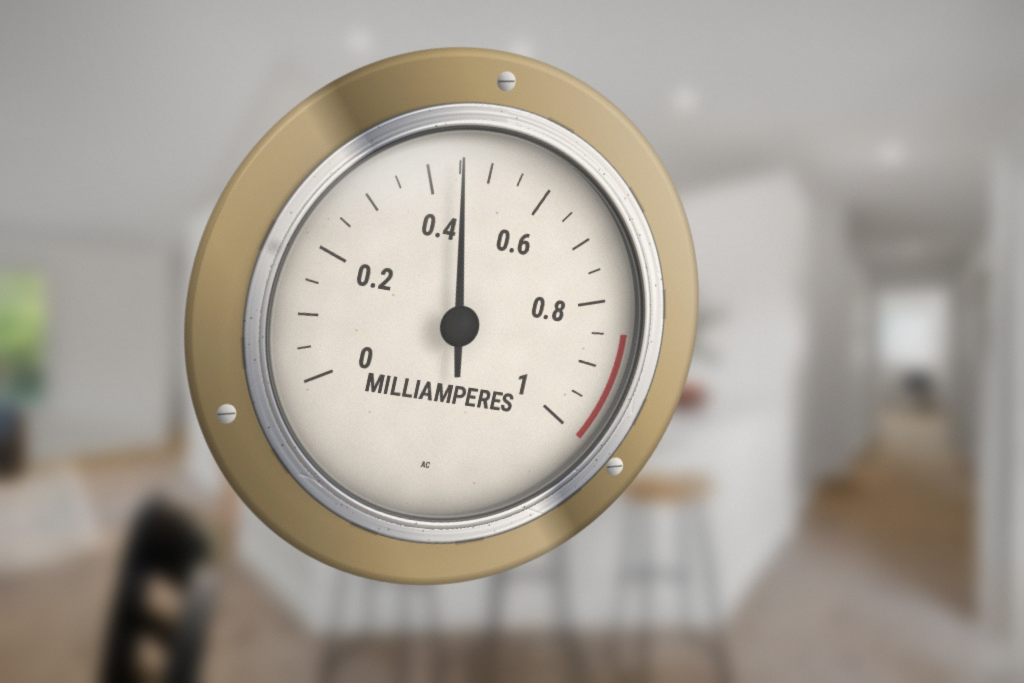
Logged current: {"value": 0.45, "unit": "mA"}
